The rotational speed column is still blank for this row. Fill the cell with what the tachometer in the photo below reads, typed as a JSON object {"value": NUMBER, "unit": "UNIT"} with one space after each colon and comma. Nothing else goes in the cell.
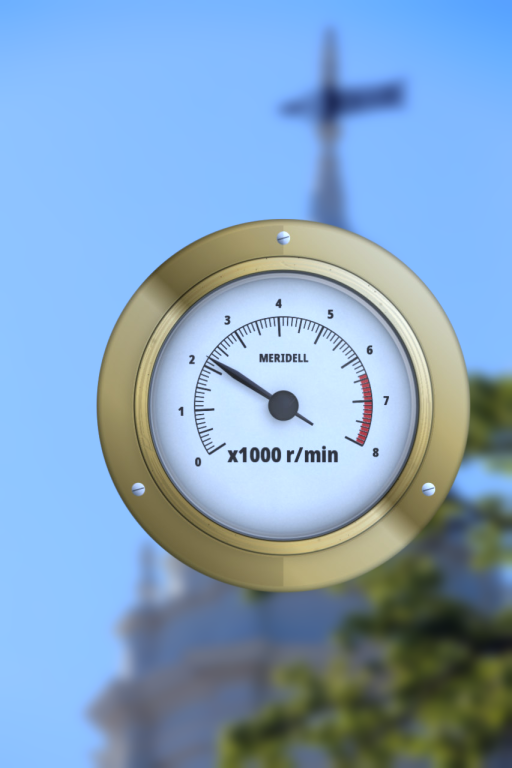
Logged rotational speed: {"value": 2200, "unit": "rpm"}
